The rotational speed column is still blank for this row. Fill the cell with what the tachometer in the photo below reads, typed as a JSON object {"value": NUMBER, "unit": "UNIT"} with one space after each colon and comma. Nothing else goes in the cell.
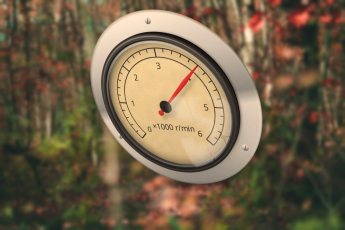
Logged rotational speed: {"value": 4000, "unit": "rpm"}
